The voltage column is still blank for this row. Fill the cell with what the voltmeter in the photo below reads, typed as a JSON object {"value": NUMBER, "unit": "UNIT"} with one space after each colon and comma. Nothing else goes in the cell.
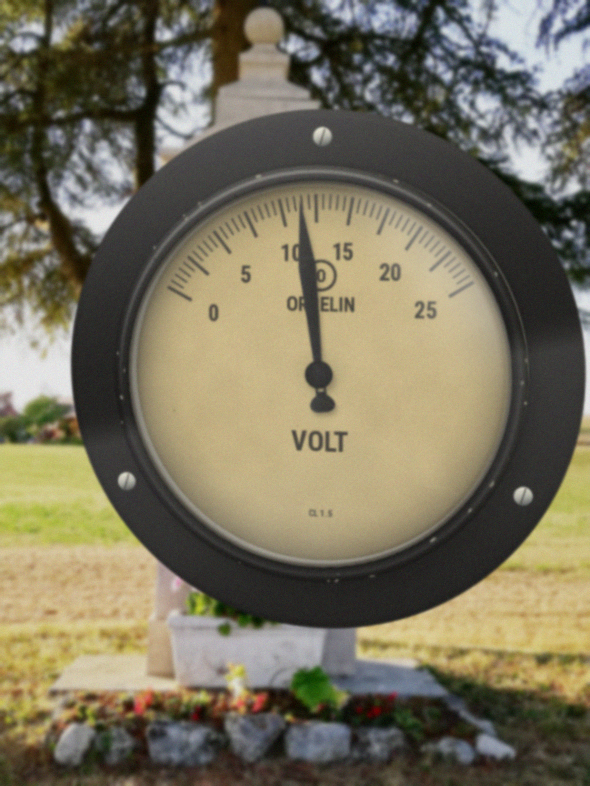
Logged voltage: {"value": 11.5, "unit": "V"}
